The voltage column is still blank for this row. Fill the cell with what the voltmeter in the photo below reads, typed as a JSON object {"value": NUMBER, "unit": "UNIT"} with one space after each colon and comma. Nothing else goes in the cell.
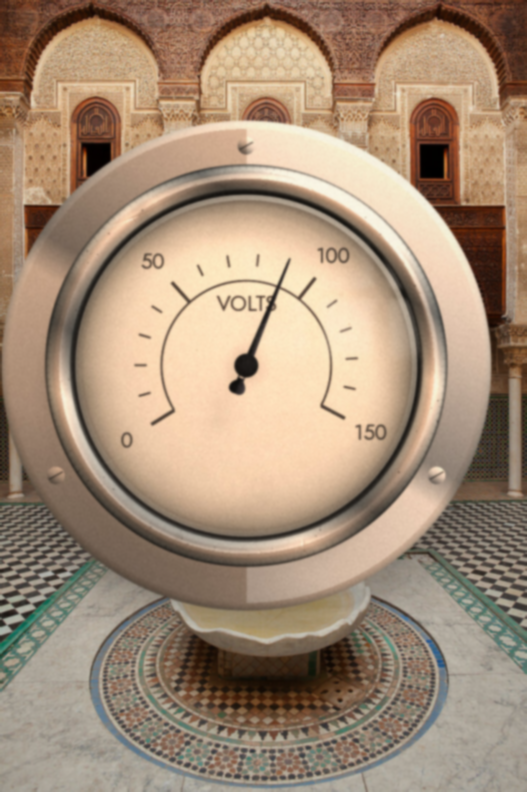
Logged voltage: {"value": 90, "unit": "V"}
